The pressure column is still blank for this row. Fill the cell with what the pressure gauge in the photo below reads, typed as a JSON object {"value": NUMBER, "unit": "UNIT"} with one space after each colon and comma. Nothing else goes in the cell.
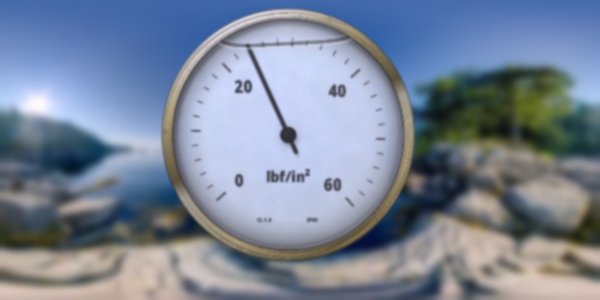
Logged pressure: {"value": 24, "unit": "psi"}
